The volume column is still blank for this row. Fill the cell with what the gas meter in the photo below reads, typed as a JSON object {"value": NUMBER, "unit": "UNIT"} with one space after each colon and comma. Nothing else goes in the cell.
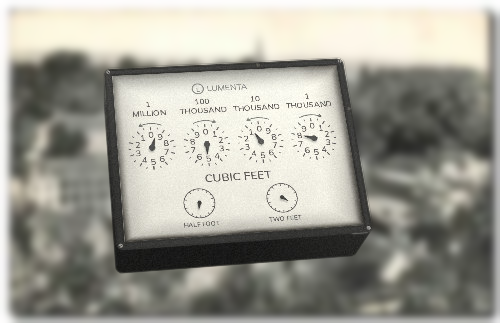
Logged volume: {"value": 950800, "unit": "ft³"}
